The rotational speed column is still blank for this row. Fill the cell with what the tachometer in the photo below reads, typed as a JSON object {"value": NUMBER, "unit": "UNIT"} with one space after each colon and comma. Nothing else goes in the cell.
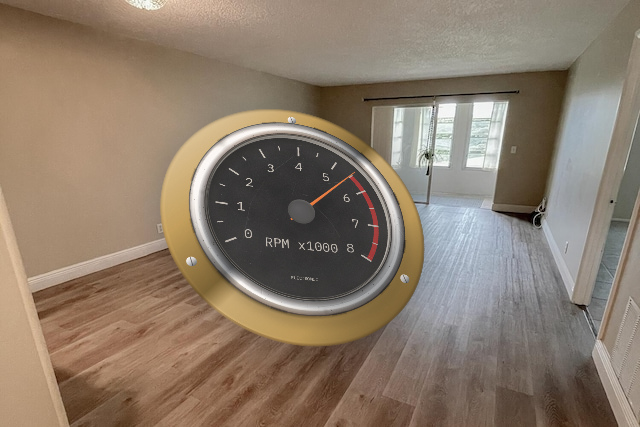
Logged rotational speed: {"value": 5500, "unit": "rpm"}
